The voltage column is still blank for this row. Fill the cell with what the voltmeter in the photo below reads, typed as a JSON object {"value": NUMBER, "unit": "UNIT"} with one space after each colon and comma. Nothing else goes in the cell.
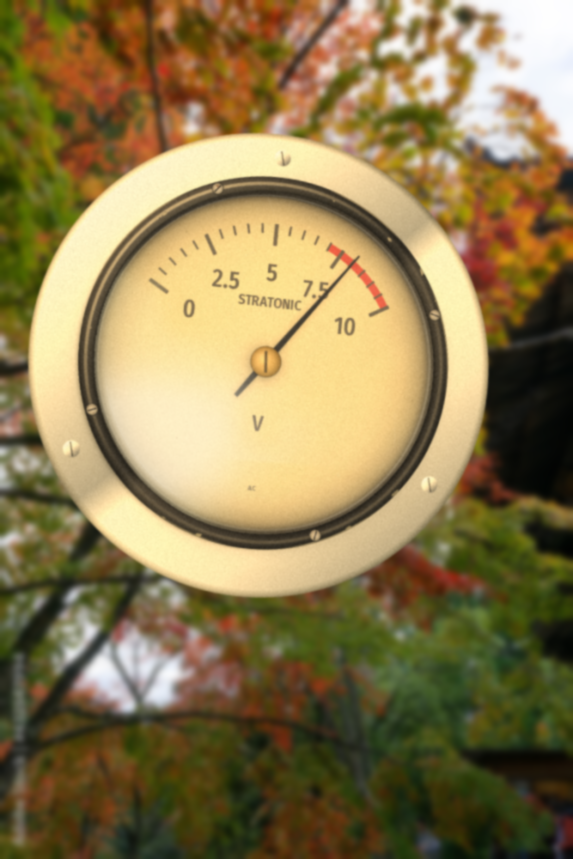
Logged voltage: {"value": 8, "unit": "V"}
